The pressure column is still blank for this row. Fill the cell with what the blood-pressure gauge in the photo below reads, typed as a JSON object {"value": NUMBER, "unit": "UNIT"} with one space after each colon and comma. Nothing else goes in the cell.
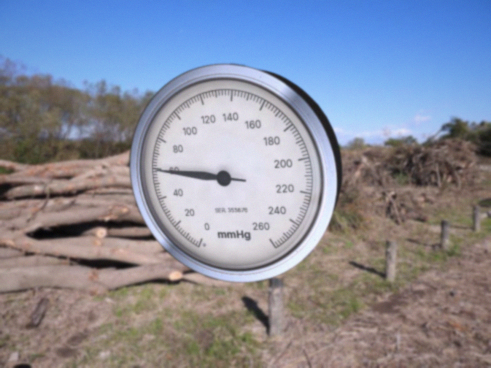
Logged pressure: {"value": 60, "unit": "mmHg"}
